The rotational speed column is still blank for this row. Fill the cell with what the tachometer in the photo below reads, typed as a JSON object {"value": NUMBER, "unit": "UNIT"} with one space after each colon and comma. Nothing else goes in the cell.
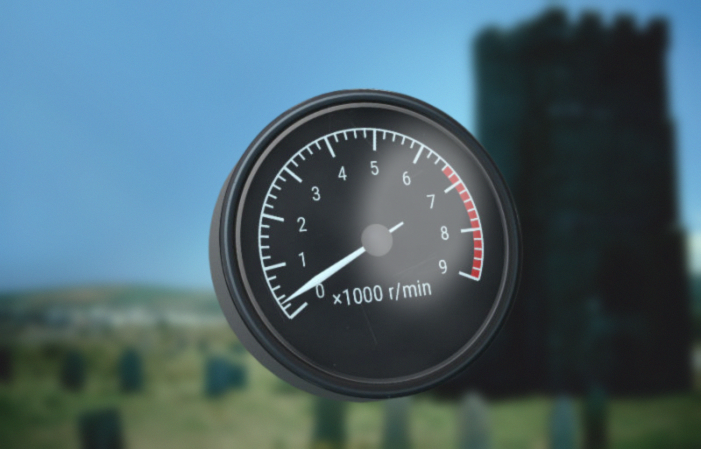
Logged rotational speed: {"value": 300, "unit": "rpm"}
